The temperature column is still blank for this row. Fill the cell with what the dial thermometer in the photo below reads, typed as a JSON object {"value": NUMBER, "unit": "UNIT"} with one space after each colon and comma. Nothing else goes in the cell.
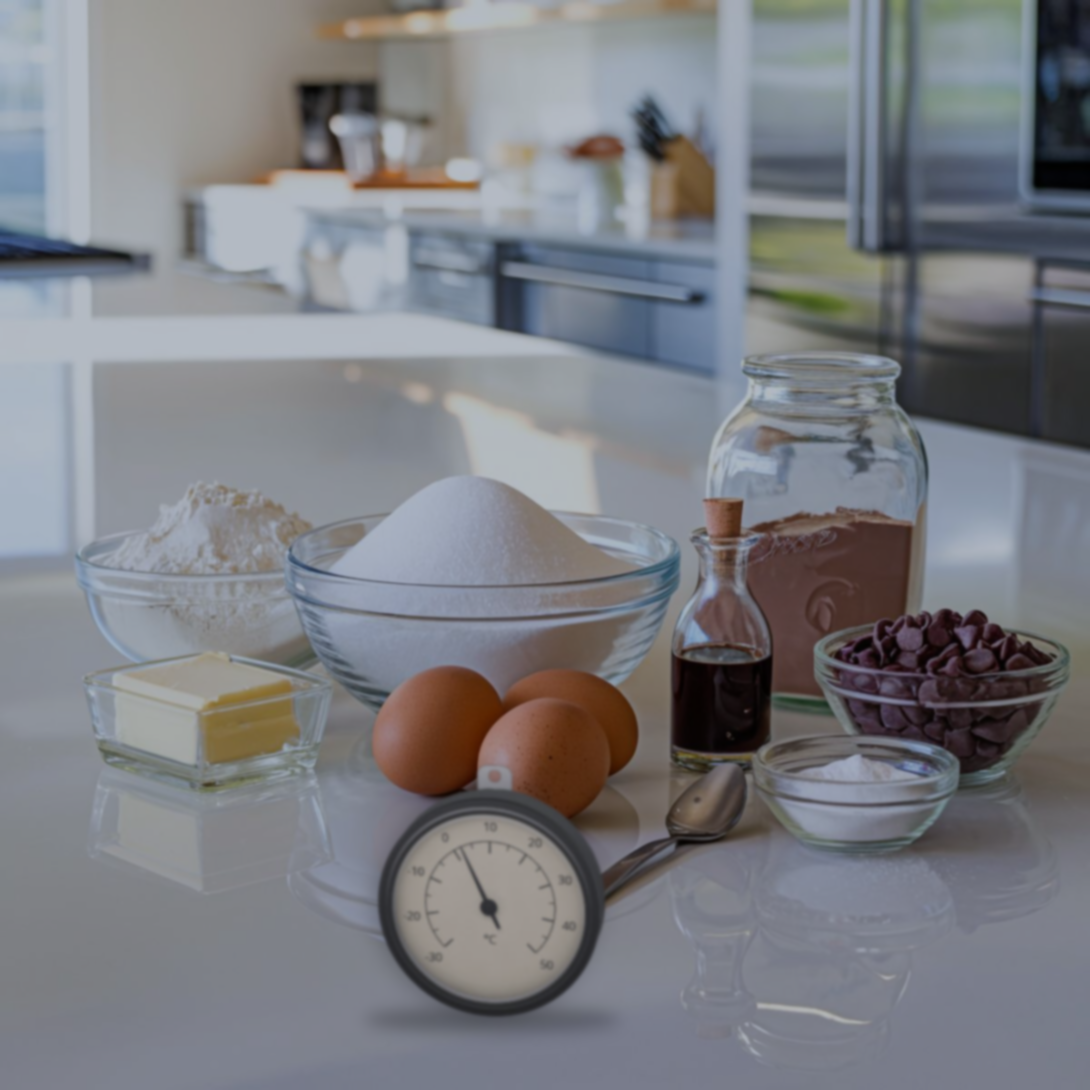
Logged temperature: {"value": 2.5, "unit": "°C"}
